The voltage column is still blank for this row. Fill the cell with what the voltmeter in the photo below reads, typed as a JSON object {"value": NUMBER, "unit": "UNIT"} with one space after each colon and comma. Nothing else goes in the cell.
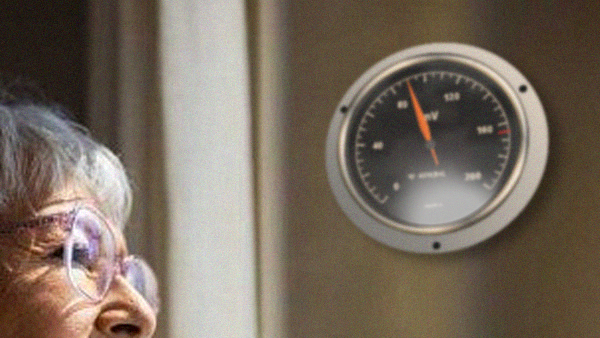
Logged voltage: {"value": 90, "unit": "mV"}
